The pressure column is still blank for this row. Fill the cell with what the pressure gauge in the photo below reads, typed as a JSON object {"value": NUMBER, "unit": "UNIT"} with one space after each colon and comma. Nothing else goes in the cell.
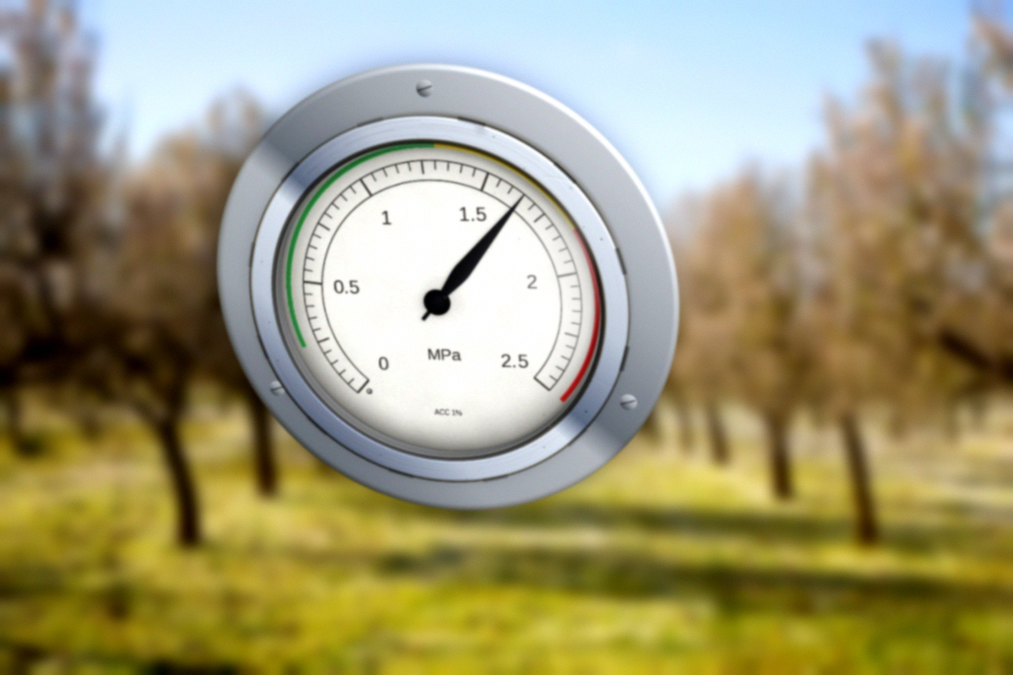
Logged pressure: {"value": 1.65, "unit": "MPa"}
